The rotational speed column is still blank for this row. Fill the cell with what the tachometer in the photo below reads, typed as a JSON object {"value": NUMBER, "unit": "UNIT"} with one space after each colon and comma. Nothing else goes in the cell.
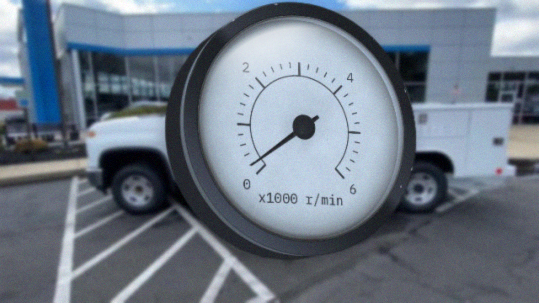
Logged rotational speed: {"value": 200, "unit": "rpm"}
